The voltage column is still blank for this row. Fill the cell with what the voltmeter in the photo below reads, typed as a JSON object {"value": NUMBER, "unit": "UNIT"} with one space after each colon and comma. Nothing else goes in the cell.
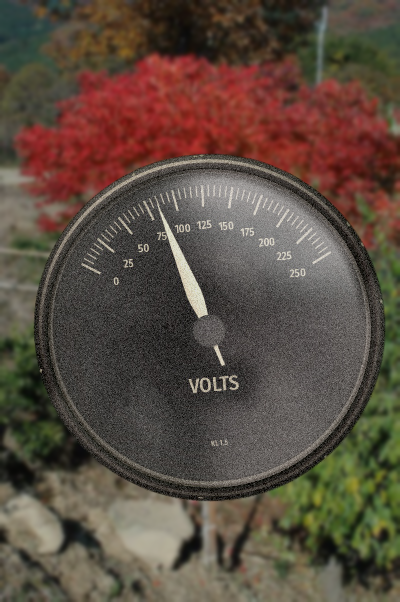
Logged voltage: {"value": 85, "unit": "V"}
